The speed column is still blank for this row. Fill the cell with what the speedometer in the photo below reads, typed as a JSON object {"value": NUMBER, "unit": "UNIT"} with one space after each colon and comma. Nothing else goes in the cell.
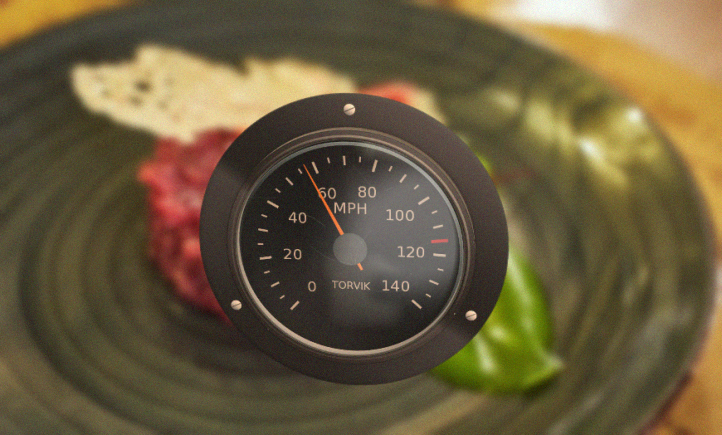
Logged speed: {"value": 57.5, "unit": "mph"}
